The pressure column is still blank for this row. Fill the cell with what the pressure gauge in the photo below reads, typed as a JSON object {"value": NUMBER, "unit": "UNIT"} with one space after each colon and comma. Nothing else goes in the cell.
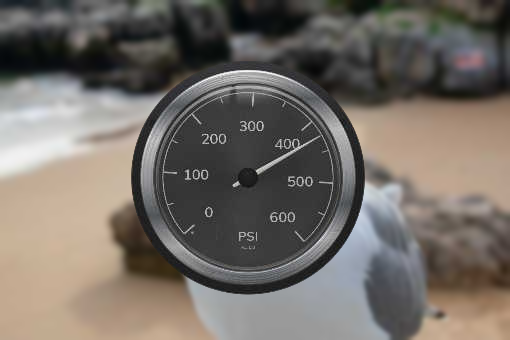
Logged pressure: {"value": 425, "unit": "psi"}
